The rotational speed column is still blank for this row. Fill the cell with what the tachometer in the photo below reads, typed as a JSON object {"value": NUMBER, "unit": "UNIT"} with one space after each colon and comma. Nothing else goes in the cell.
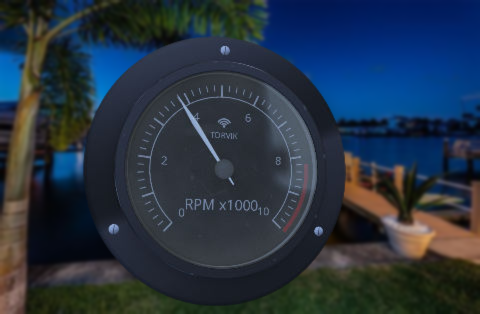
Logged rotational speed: {"value": 3800, "unit": "rpm"}
